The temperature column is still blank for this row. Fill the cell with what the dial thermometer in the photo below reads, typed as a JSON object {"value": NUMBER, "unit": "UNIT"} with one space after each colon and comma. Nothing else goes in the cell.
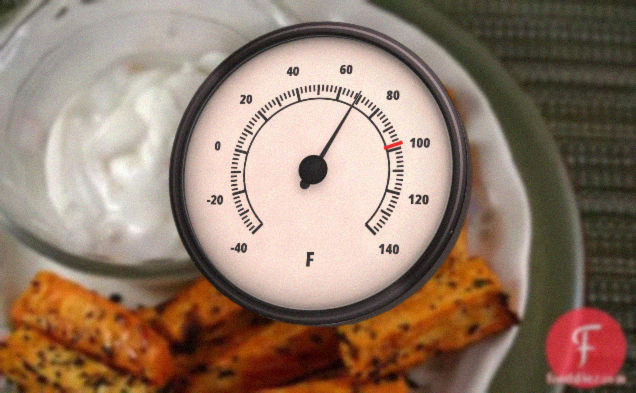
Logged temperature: {"value": 70, "unit": "°F"}
